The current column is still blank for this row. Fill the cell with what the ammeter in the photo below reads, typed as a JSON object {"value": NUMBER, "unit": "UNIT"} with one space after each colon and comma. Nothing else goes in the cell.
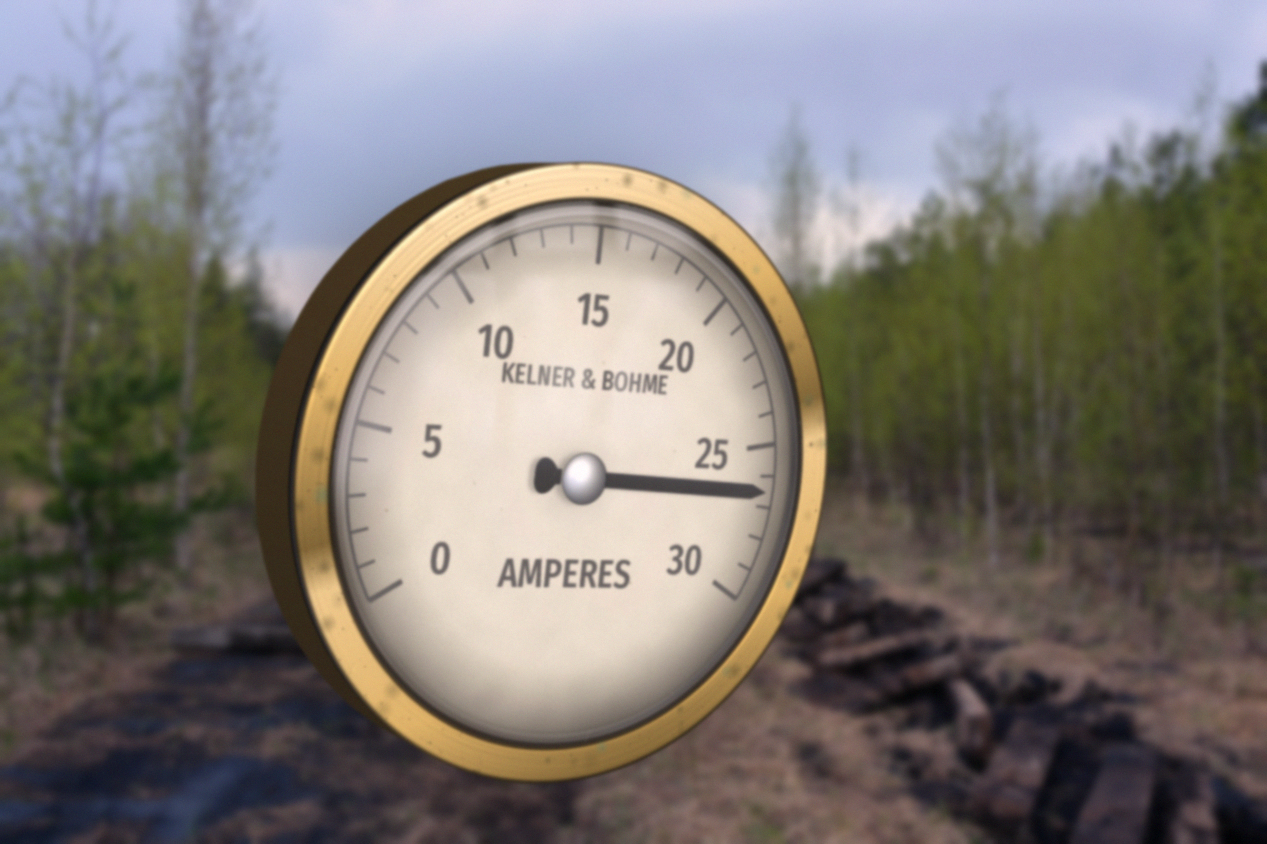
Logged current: {"value": 26.5, "unit": "A"}
